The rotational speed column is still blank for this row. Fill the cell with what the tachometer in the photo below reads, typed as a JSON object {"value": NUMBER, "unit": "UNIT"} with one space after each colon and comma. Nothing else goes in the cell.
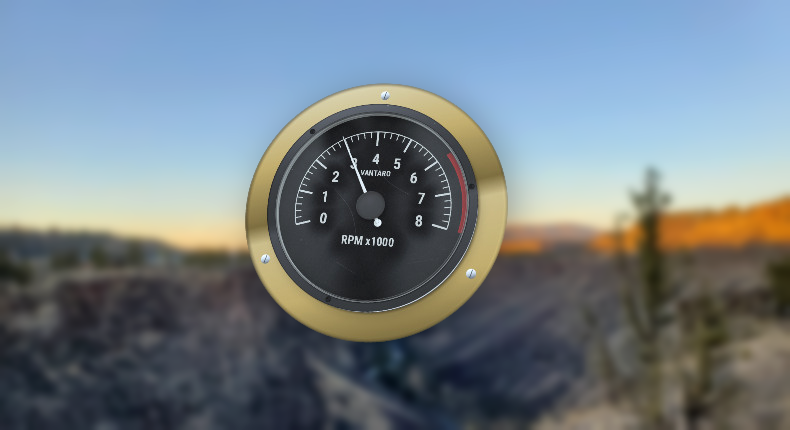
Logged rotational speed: {"value": 3000, "unit": "rpm"}
